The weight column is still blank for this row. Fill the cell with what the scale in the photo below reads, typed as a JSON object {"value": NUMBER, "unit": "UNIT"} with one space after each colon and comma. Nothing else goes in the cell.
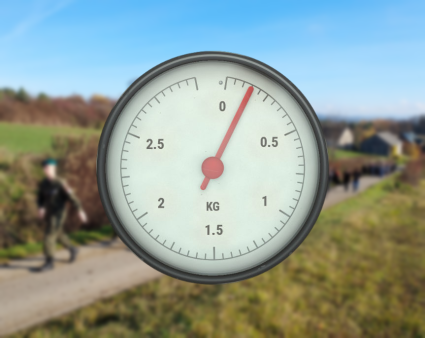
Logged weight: {"value": 0.15, "unit": "kg"}
